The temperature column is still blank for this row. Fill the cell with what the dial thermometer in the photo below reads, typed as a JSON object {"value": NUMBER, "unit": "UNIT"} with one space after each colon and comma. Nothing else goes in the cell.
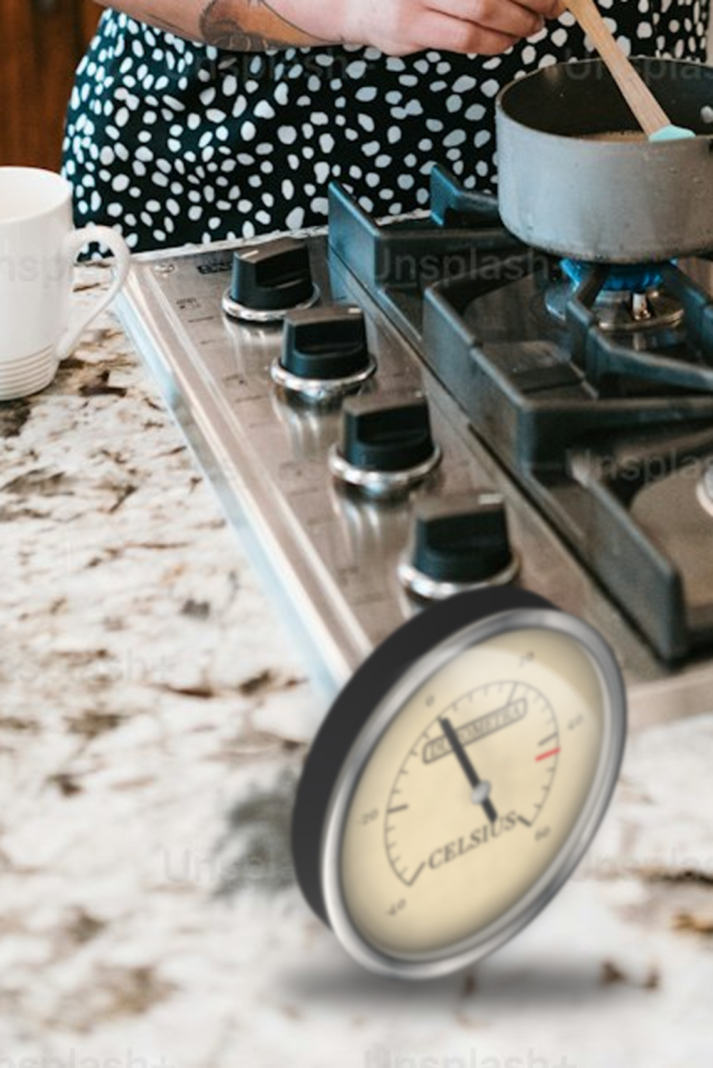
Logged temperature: {"value": 0, "unit": "°C"}
